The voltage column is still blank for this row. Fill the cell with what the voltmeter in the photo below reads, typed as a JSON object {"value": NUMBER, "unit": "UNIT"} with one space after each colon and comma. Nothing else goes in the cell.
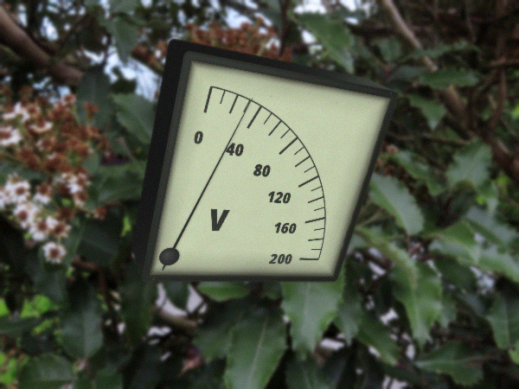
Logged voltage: {"value": 30, "unit": "V"}
